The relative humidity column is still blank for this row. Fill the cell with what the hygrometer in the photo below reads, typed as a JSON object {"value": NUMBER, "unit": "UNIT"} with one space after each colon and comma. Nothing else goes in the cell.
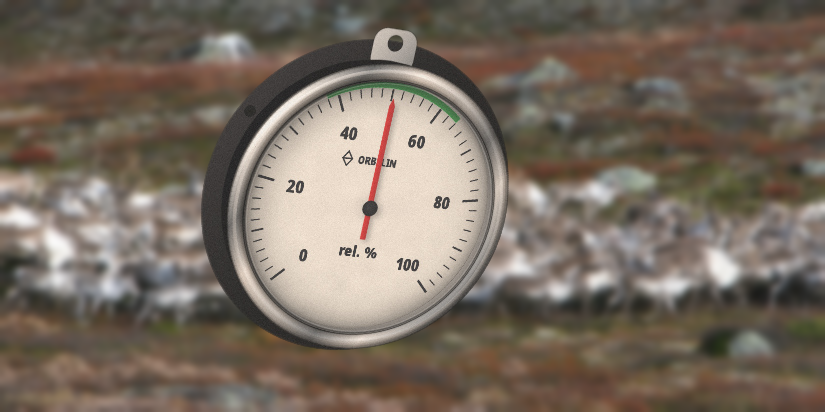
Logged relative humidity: {"value": 50, "unit": "%"}
